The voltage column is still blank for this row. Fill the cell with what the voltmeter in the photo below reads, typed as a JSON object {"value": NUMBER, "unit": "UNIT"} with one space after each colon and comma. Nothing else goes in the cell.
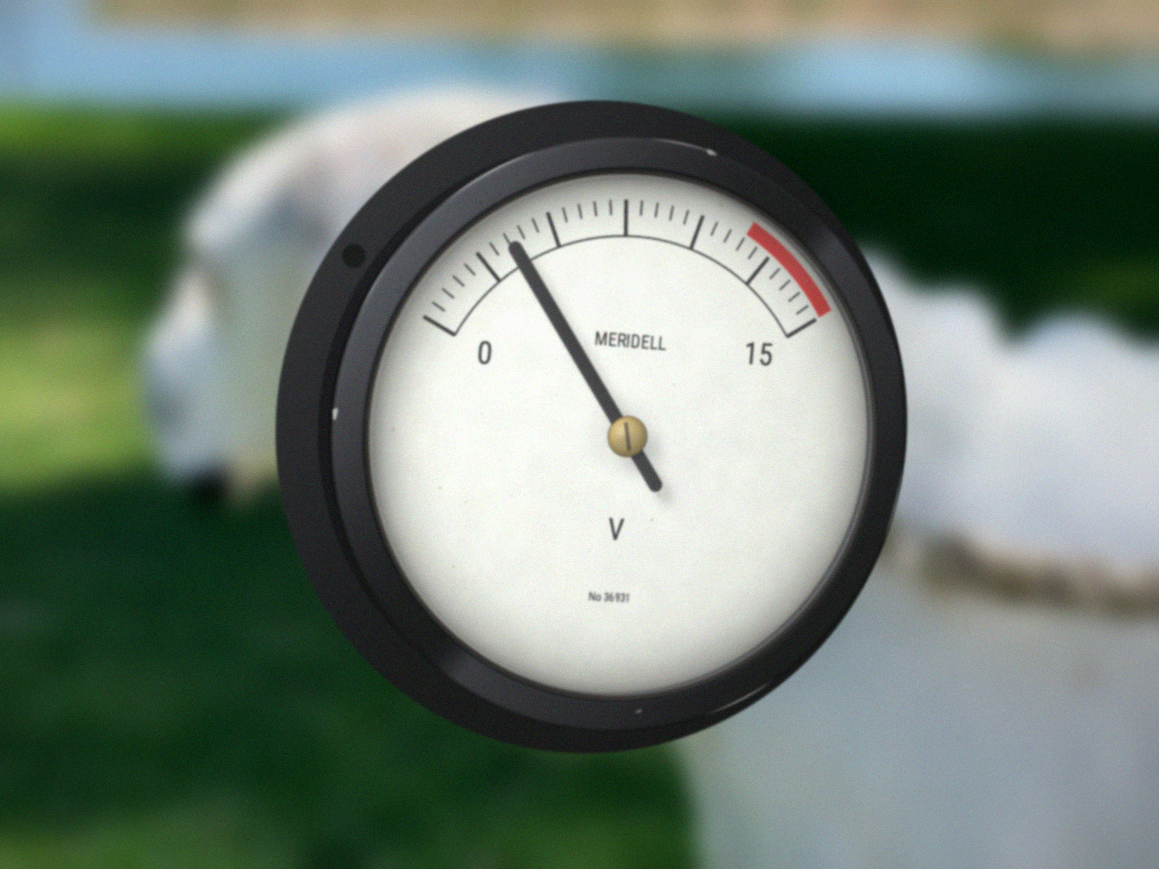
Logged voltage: {"value": 3.5, "unit": "V"}
